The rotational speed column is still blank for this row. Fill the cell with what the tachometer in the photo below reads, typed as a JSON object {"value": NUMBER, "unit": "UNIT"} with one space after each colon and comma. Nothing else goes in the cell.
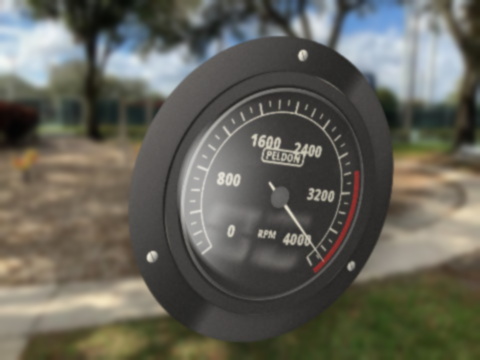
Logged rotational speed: {"value": 3900, "unit": "rpm"}
